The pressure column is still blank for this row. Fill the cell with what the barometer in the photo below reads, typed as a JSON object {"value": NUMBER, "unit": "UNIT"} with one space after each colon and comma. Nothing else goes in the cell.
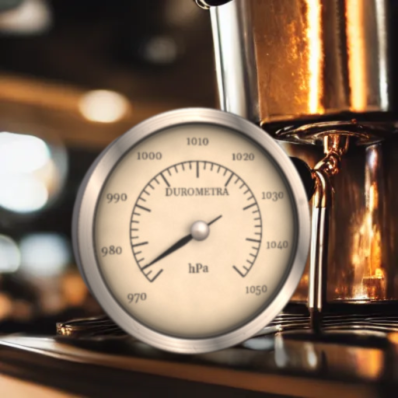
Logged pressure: {"value": 974, "unit": "hPa"}
